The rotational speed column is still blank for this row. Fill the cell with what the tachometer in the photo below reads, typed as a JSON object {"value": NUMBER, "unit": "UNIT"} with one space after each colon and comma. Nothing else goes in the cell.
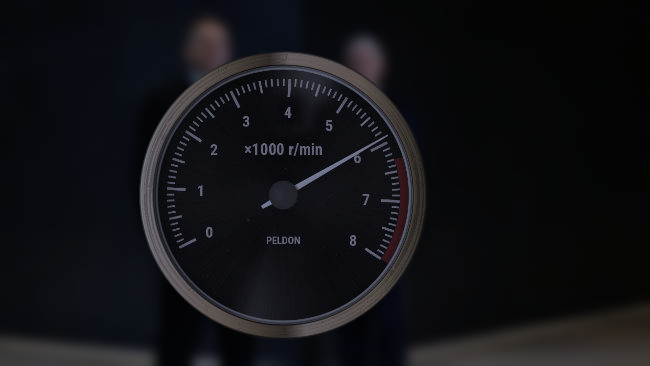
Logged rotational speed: {"value": 5900, "unit": "rpm"}
